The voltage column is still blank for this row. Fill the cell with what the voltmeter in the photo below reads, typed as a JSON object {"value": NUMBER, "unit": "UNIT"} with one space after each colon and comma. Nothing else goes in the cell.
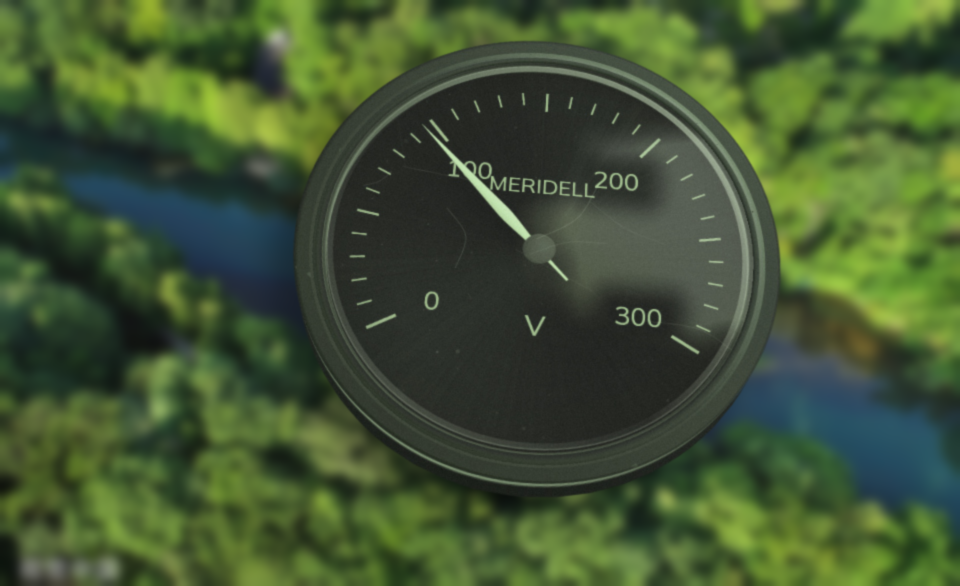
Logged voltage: {"value": 95, "unit": "V"}
